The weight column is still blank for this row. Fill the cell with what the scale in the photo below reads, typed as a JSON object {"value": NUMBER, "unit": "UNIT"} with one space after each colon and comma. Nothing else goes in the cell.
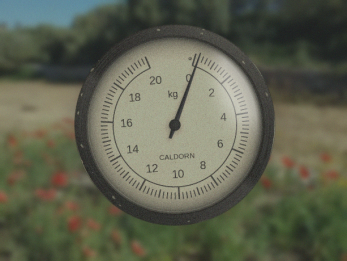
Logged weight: {"value": 0.2, "unit": "kg"}
